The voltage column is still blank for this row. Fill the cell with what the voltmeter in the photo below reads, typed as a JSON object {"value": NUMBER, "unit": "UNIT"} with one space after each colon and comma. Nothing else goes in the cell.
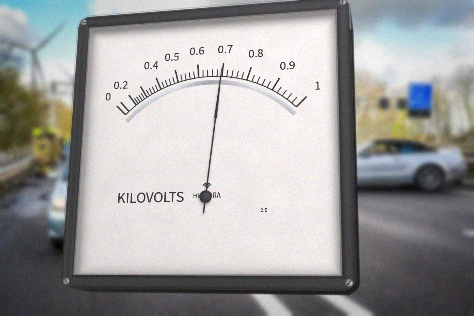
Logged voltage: {"value": 0.7, "unit": "kV"}
